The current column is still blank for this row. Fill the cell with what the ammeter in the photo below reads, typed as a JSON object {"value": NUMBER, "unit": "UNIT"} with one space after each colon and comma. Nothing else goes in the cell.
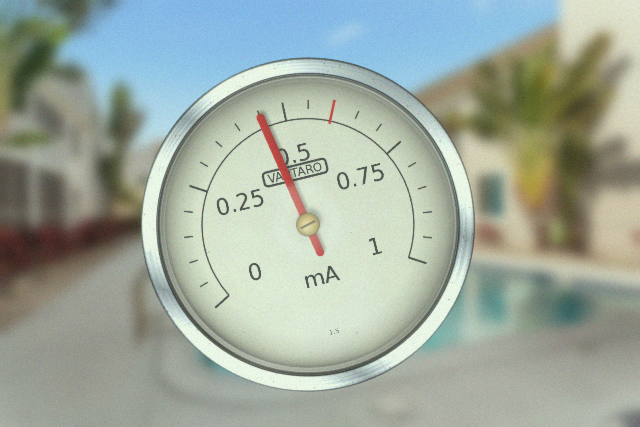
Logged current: {"value": 0.45, "unit": "mA"}
